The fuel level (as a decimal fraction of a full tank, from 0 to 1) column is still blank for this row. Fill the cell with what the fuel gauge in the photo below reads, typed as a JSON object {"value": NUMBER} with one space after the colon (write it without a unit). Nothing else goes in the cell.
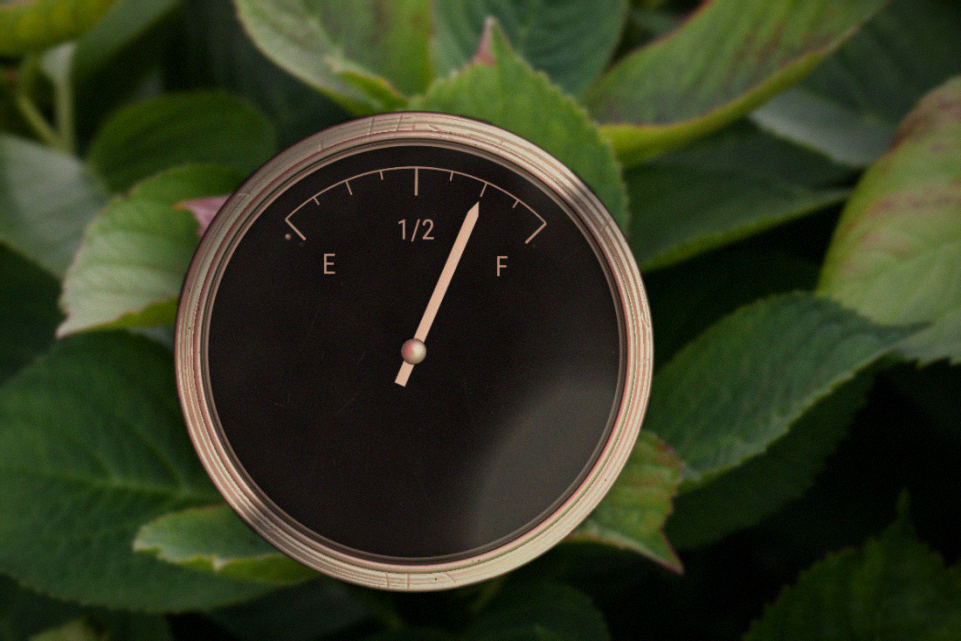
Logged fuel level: {"value": 0.75}
